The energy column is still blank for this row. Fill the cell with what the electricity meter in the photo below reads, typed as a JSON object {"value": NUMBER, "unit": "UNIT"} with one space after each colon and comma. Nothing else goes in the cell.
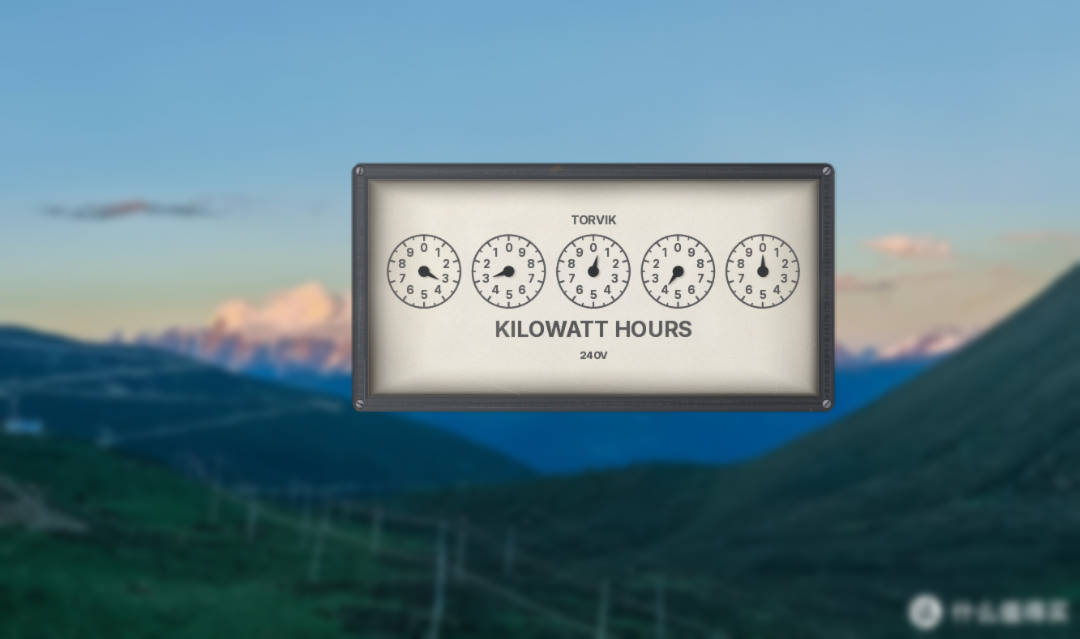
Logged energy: {"value": 33040, "unit": "kWh"}
